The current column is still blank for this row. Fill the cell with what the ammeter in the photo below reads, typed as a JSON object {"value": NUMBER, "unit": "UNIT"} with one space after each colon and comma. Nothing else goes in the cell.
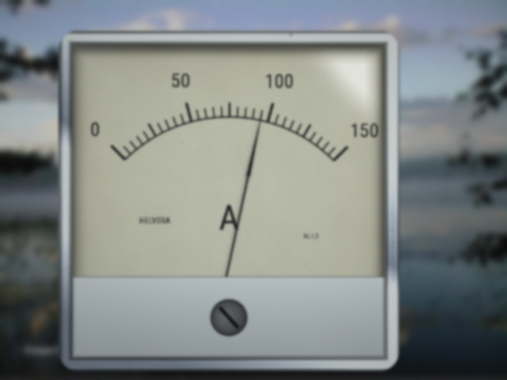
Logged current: {"value": 95, "unit": "A"}
